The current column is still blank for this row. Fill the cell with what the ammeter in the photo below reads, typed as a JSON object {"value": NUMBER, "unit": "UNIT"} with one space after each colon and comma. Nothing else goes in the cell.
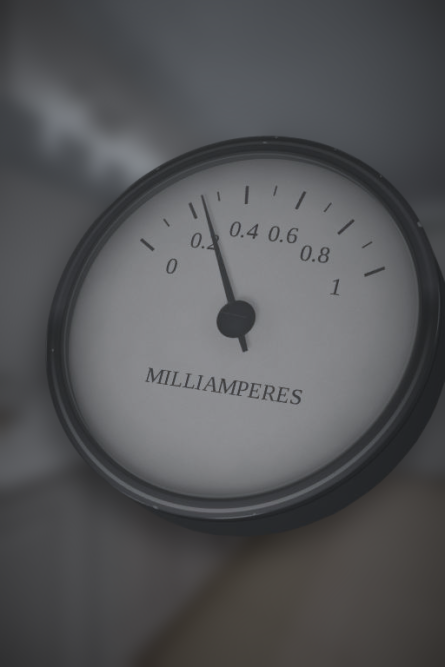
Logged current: {"value": 0.25, "unit": "mA"}
